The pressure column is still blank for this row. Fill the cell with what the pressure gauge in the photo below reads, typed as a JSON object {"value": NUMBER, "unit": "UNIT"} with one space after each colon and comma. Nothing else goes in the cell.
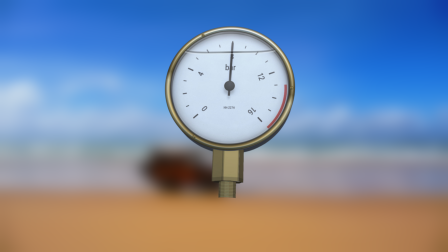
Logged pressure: {"value": 8, "unit": "bar"}
